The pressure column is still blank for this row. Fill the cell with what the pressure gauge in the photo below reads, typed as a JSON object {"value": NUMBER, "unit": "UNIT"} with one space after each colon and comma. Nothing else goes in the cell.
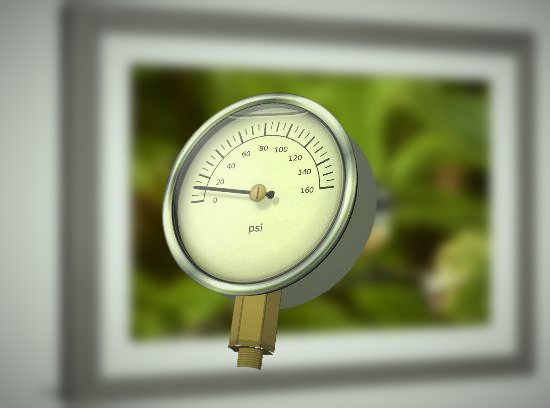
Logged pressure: {"value": 10, "unit": "psi"}
